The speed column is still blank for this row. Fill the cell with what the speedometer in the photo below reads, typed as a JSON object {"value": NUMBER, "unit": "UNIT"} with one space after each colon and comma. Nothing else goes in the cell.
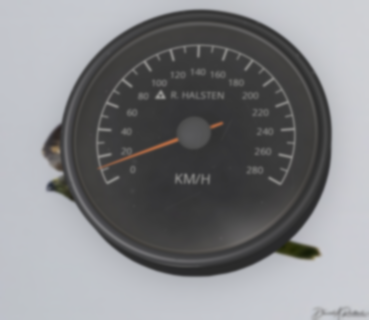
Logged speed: {"value": 10, "unit": "km/h"}
